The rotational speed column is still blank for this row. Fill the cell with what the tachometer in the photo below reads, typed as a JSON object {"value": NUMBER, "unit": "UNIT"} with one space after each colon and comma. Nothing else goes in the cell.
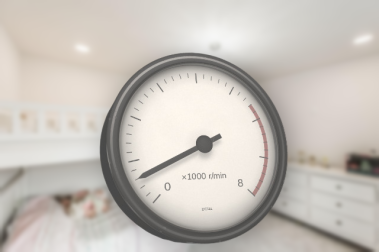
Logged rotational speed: {"value": 600, "unit": "rpm"}
